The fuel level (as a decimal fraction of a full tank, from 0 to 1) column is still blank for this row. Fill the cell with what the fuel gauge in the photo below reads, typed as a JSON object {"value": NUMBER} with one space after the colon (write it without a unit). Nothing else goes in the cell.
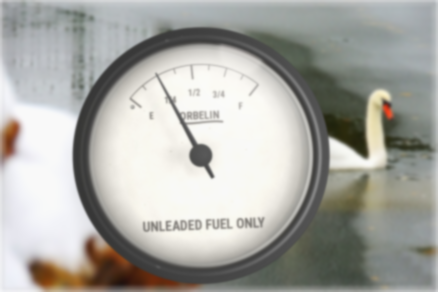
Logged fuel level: {"value": 0.25}
